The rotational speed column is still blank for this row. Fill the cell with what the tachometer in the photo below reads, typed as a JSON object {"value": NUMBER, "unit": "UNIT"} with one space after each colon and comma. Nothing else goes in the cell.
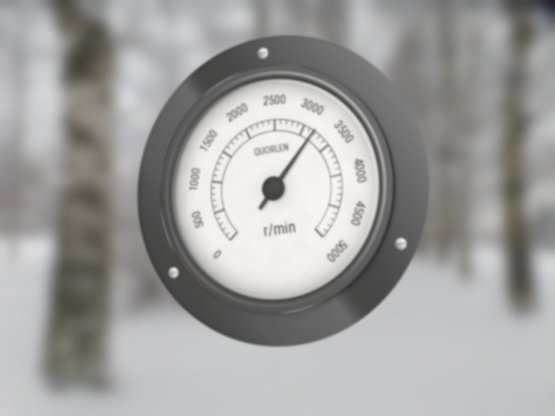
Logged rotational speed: {"value": 3200, "unit": "rpm"}
